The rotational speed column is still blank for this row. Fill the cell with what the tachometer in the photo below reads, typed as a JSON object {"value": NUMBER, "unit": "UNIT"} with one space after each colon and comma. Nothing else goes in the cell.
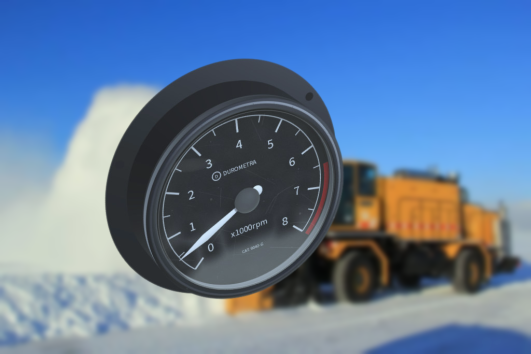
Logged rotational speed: {"value": 500, "unit": "rpm"}
